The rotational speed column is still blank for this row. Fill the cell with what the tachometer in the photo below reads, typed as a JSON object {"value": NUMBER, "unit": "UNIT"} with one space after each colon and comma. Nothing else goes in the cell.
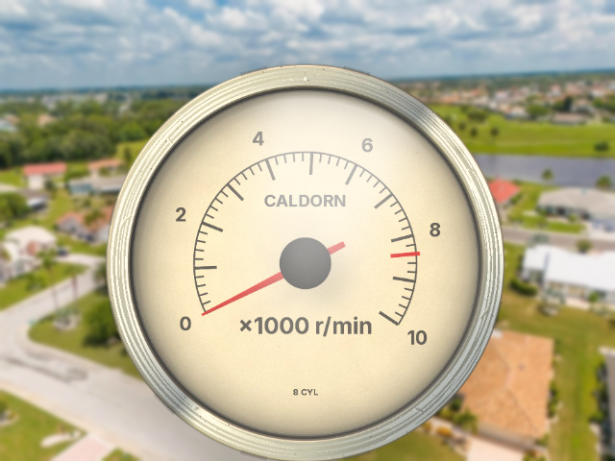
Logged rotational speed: {"value": 0, "unit": "rpm"}
